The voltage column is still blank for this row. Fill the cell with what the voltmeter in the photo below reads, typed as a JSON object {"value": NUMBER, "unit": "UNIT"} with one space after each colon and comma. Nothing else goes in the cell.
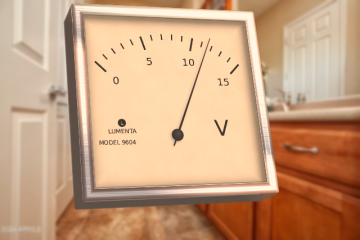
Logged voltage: {"value": 11.5, "unit": "V"}
